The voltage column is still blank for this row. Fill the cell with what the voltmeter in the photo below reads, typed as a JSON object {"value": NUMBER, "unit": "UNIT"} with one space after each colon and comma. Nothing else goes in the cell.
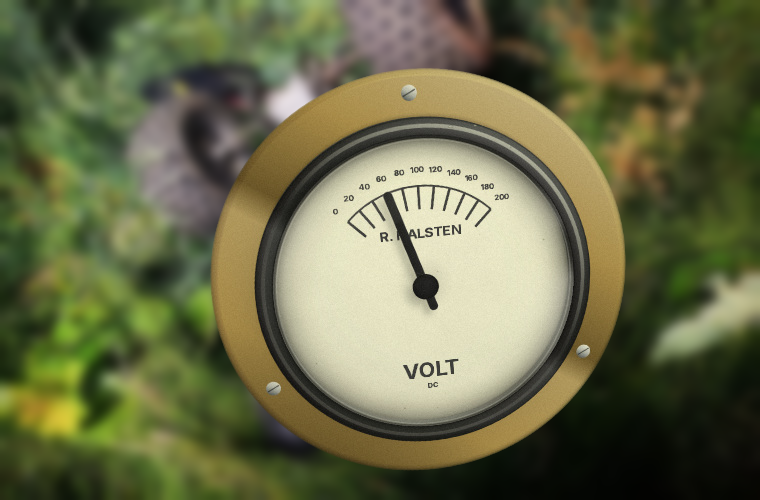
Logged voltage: {"value": 60, "unit": "V"}
